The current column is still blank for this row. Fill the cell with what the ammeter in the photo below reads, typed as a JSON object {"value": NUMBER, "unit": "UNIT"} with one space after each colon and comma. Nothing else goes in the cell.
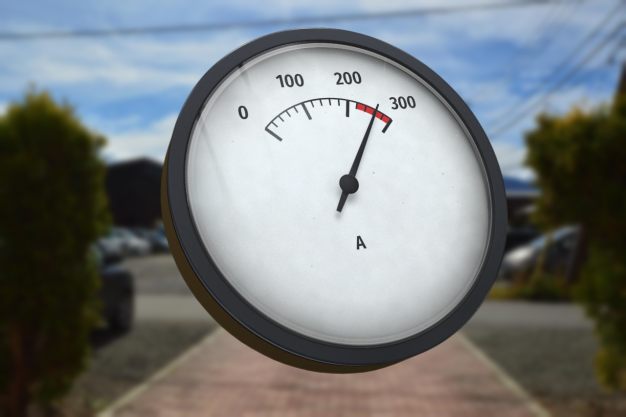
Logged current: {"value": 260, "unit": "A"}
